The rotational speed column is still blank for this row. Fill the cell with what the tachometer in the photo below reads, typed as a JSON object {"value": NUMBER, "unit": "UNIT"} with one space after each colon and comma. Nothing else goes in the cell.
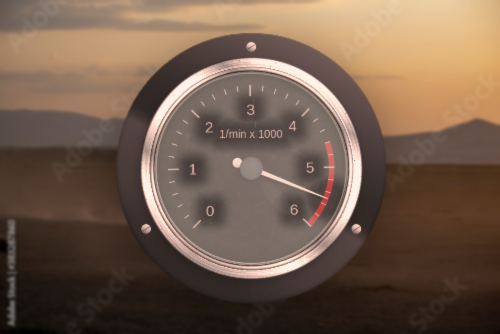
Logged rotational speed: {"value": 5500, "unit": "rpm"}
